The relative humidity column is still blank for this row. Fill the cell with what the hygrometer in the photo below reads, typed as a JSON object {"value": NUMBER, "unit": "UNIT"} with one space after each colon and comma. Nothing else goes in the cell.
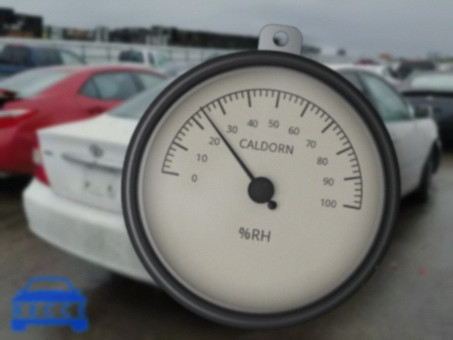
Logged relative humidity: {"value": 24, "unit": "%"}
